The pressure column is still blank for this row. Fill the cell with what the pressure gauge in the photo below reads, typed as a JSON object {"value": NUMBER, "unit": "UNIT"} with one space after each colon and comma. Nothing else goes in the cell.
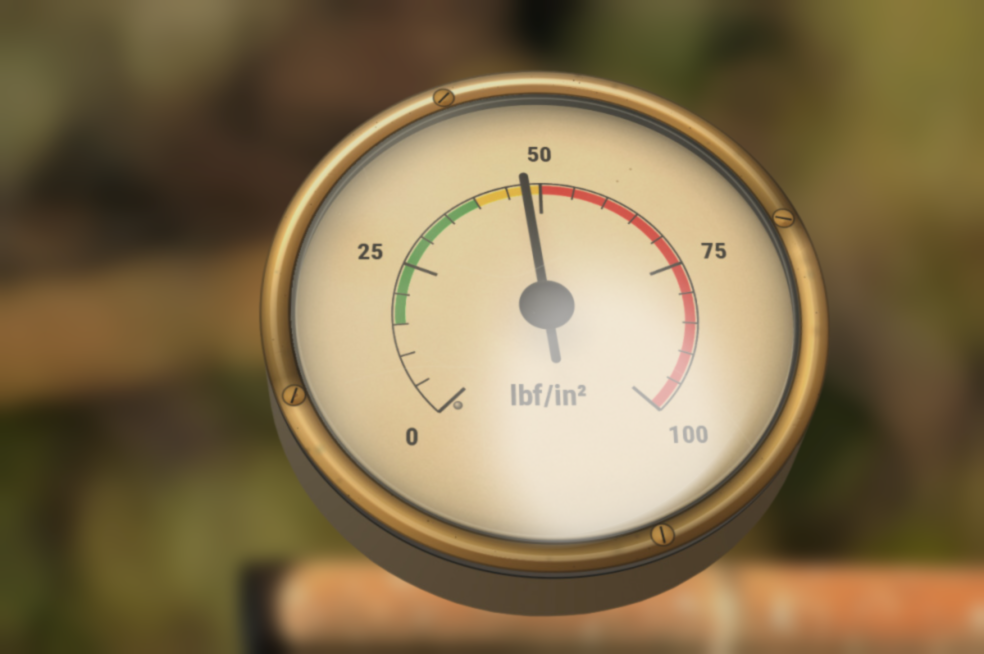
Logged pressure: {"value": 47.5, "unit": "psi"}
